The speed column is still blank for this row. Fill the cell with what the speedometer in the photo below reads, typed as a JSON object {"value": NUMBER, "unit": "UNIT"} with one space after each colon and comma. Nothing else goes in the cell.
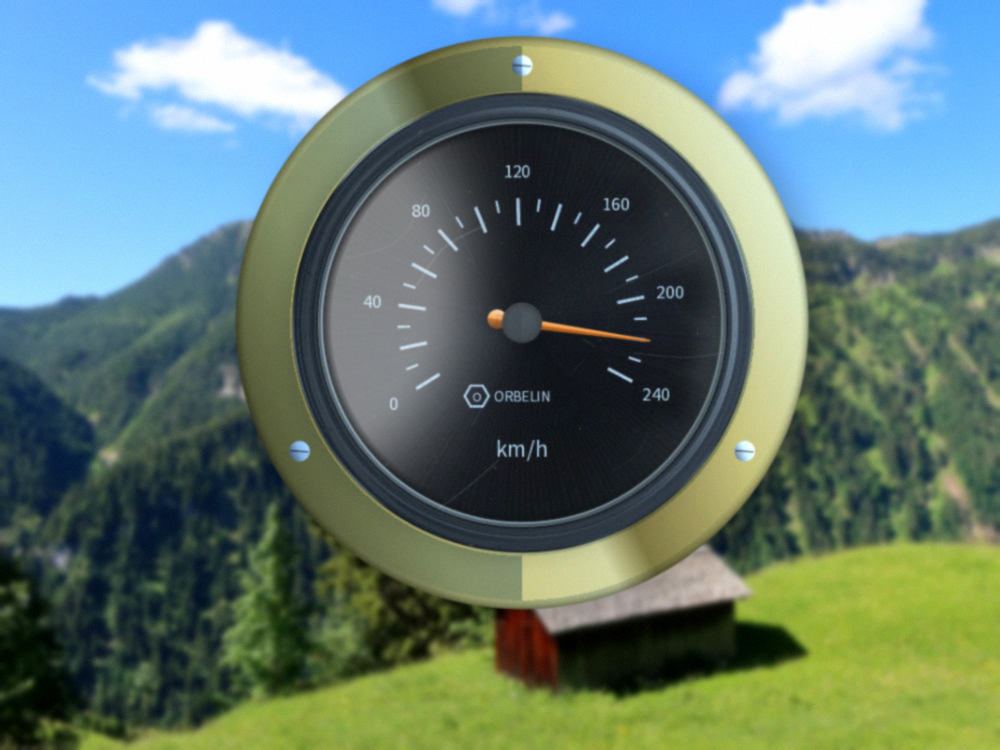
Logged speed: {"value": 220, "unit": "km/h"}
